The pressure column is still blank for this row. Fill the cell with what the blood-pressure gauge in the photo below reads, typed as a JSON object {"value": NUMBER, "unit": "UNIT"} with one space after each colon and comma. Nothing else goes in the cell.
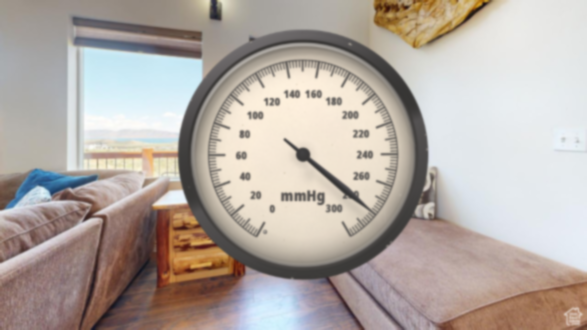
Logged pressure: {"value": 280, "unit": "mmHg"}
